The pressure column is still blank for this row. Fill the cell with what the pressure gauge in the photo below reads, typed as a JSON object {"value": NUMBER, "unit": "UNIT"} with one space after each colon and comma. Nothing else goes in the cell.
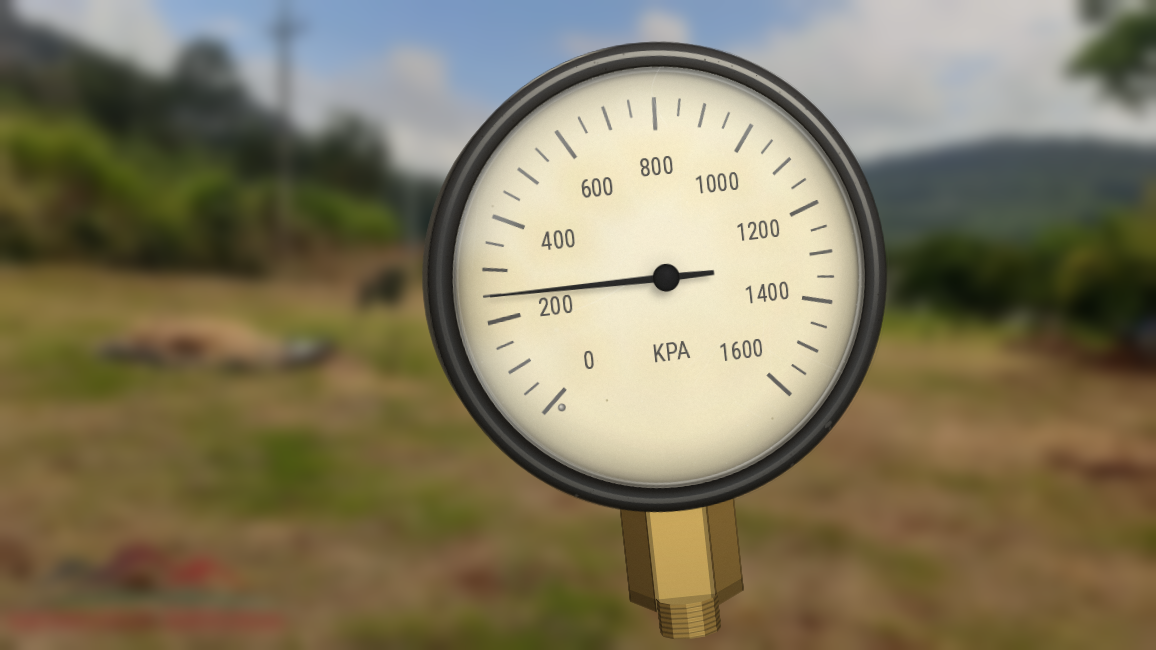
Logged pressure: {"value": 250, "unit": "kPa"}
